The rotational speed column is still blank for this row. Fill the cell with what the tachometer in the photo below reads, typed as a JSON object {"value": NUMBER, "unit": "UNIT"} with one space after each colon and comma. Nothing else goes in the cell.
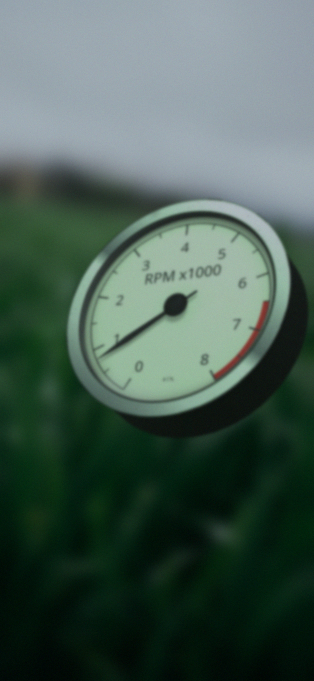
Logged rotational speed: {"value": 750, "unit": "rpm"}
